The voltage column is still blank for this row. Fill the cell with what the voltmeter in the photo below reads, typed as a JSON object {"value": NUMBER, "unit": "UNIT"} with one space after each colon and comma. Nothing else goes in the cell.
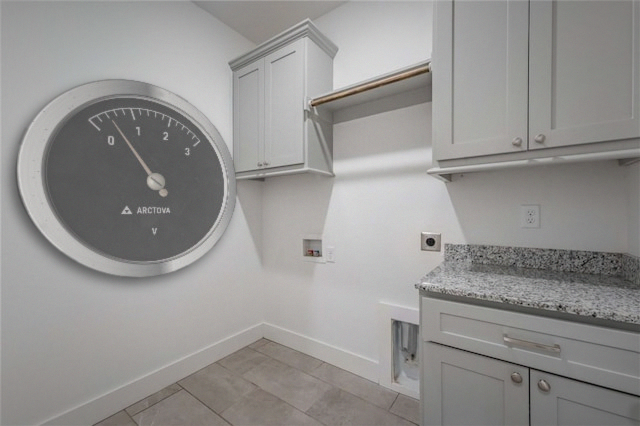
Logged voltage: {"value": 0.4, "unit": "V"}
